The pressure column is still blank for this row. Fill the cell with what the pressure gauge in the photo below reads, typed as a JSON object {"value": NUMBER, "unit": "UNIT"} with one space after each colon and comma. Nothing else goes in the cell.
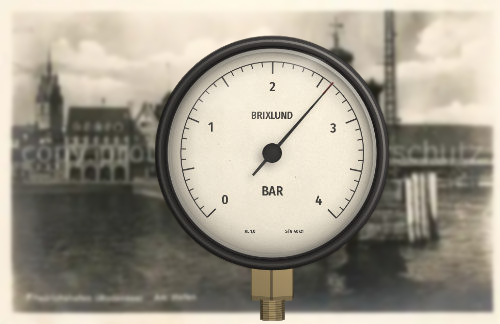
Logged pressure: {"value": 2.6, "unit": "bar"}
